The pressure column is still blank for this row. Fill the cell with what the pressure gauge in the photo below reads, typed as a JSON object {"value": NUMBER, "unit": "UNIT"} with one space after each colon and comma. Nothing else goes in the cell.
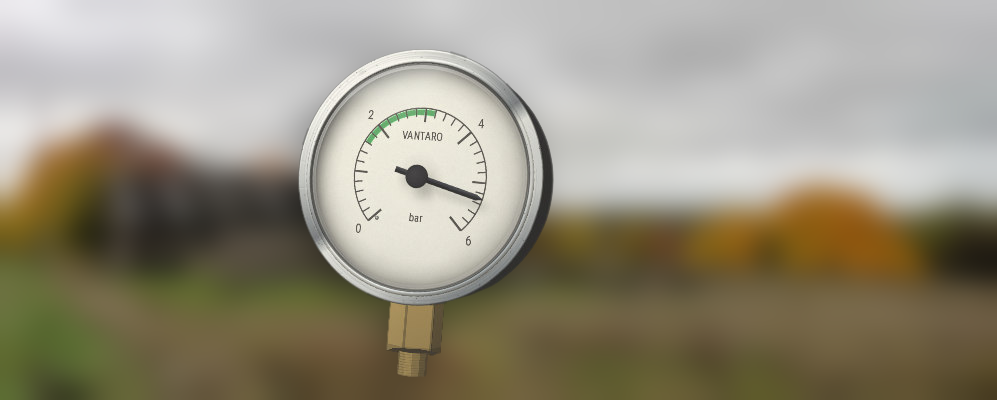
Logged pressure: {"value": 5.3, "unit": "bar"}
